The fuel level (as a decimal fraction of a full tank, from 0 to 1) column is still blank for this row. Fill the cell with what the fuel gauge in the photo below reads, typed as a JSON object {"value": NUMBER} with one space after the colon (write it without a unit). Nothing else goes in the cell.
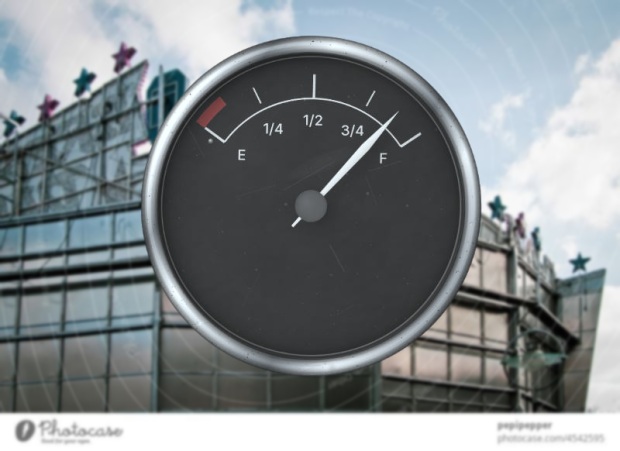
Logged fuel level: {"value": 0.875}
